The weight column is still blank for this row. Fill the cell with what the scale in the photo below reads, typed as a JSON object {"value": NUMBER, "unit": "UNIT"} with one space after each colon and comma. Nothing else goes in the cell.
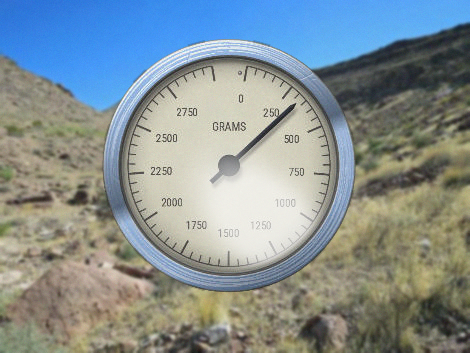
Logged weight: {"value": 325, "unit": "g"}
